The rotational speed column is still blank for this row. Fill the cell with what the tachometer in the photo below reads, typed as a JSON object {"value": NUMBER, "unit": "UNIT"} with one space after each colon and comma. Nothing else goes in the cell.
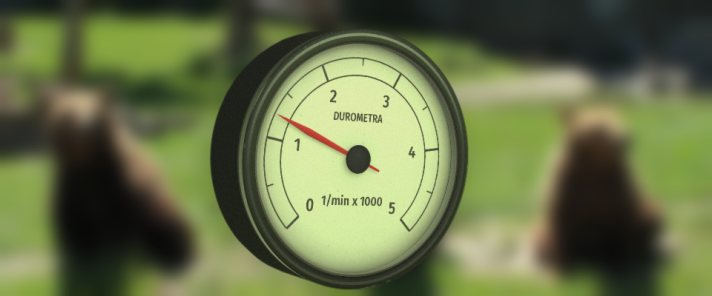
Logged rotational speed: {"value": 1250, "unit": "rpm"}
